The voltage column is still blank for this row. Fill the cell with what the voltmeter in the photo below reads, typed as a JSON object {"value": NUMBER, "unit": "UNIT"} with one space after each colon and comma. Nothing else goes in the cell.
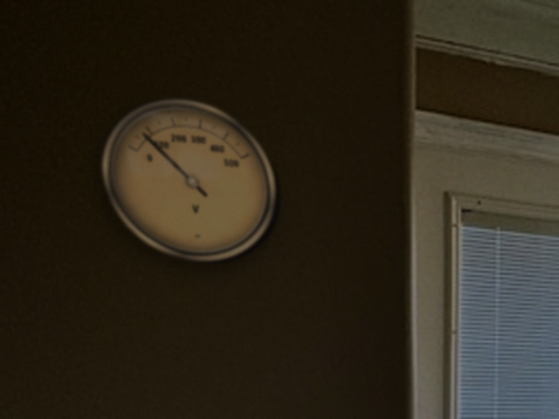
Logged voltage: {"value": 75, "unit": "V"}
